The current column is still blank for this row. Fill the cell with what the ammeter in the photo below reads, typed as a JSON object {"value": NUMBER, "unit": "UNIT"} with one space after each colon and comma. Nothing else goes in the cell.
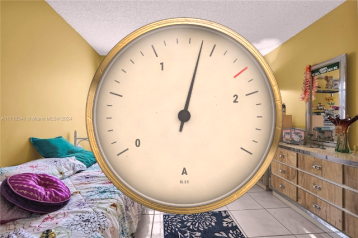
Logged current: {"value": 1.4, "unit": "A"}
